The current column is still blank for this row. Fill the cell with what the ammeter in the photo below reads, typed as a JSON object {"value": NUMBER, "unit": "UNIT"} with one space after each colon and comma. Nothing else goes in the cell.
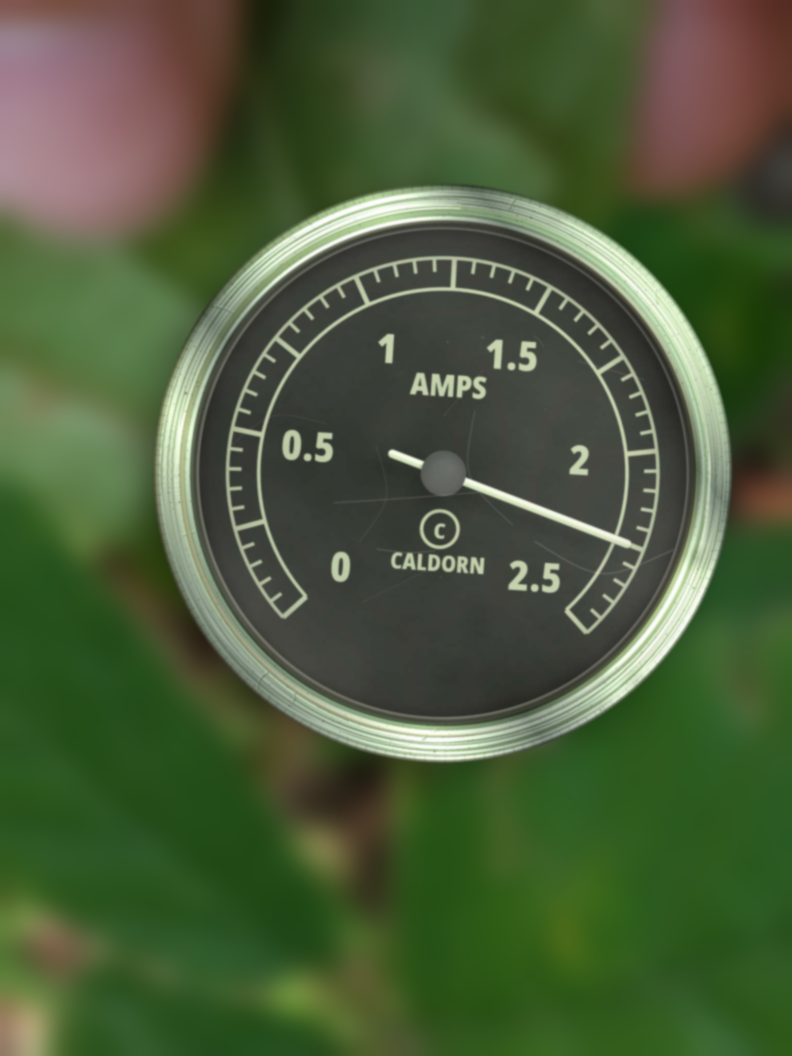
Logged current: {"value": 2.25, "unit": "A"}
